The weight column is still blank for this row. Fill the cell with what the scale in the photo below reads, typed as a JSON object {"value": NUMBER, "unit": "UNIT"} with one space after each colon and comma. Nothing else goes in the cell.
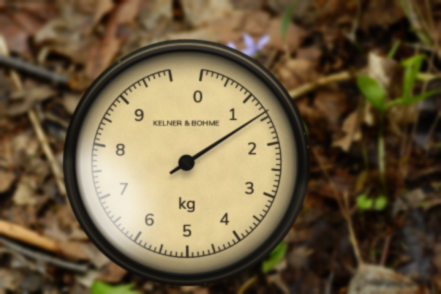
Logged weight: {"value": 1.4, "unit": "kg"}
